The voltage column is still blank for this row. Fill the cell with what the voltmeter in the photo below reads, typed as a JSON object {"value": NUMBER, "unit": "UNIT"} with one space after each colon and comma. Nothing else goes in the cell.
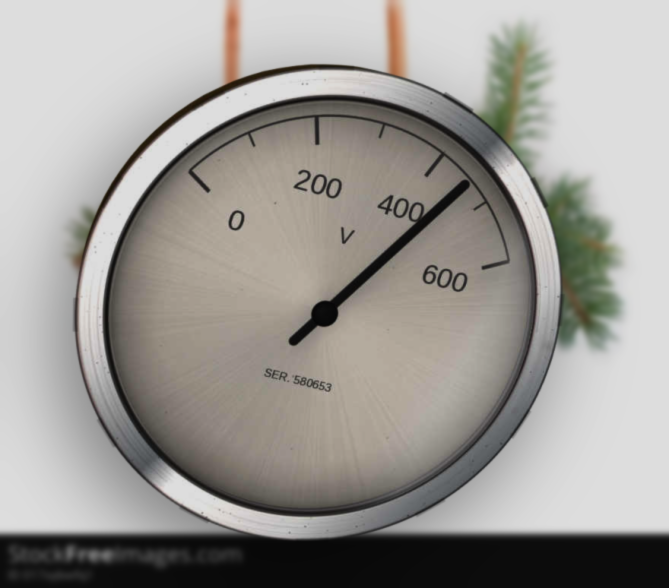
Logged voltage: {"value": 450, "unit": "V"}
